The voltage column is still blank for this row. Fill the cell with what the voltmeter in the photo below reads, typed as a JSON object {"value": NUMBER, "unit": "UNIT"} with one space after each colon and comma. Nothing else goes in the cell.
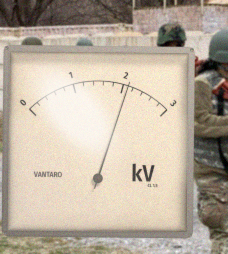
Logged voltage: {"value": 2.1, "unit": "kV"}
